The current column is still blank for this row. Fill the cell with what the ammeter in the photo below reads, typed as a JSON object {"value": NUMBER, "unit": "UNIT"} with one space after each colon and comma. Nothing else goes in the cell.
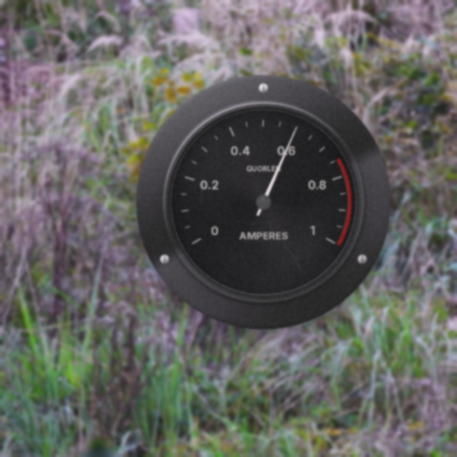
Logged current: {"value": 0.6, "unit": "A"}
